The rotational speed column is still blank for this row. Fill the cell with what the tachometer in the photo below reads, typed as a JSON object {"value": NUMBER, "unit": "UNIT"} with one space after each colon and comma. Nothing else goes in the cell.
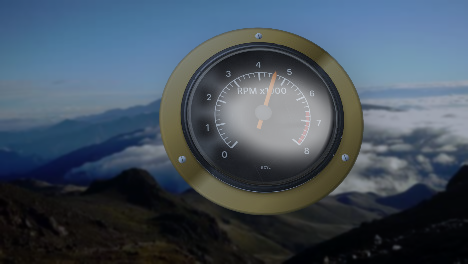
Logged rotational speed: {"value": 4600, "unit": "rpm"}
